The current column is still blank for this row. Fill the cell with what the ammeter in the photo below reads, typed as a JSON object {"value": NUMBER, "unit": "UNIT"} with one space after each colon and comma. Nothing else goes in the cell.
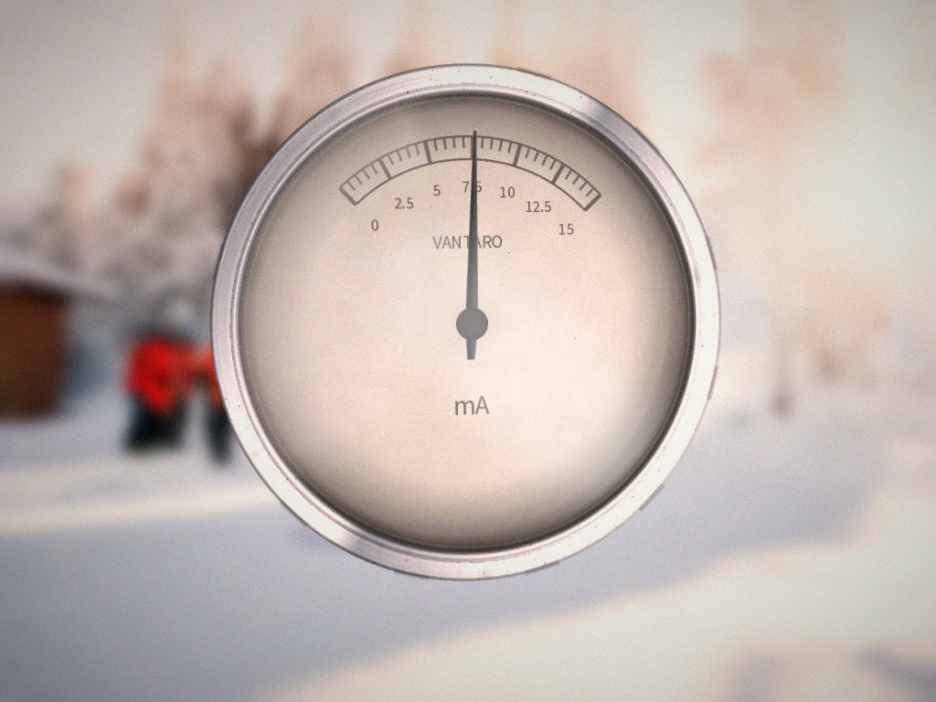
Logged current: {"value": 7.5, "unit": "mA"}
